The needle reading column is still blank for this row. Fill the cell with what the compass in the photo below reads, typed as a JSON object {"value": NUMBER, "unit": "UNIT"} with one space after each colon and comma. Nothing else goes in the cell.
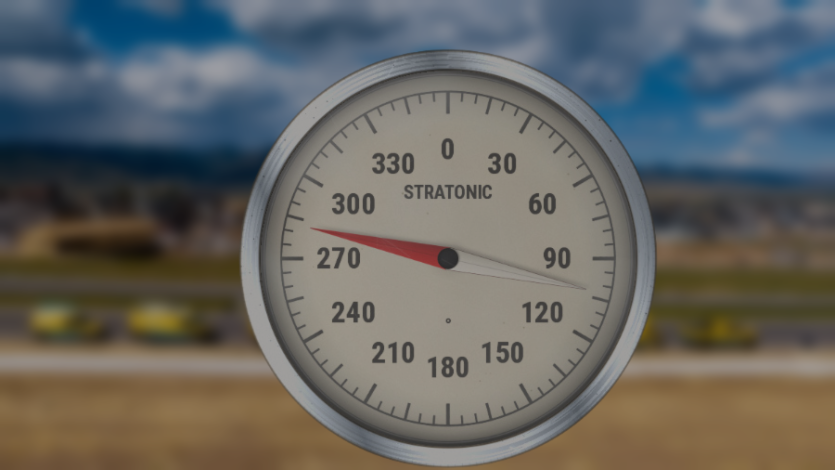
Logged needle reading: {"value": 282.5, "unit": "°"}
